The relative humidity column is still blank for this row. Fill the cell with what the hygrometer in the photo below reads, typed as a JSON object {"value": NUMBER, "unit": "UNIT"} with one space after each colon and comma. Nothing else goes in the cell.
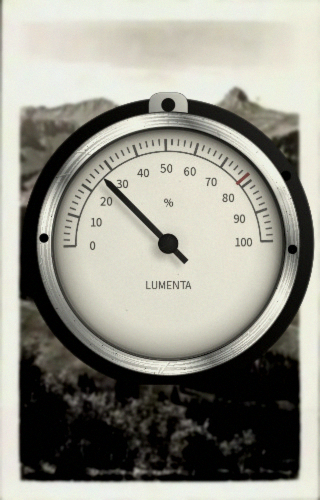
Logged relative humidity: {"value": 26, "unit": "%"}
